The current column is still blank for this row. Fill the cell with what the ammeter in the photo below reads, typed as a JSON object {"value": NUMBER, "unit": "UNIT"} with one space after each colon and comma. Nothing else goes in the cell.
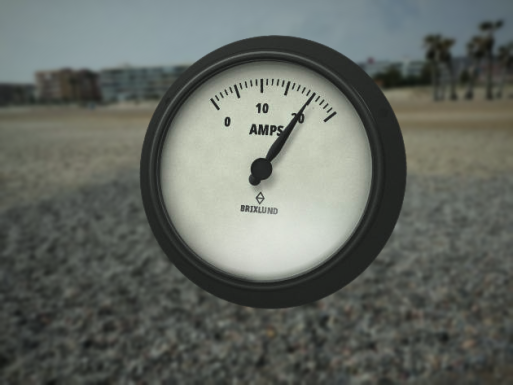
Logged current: {"value": 20, "unit": "A"}
